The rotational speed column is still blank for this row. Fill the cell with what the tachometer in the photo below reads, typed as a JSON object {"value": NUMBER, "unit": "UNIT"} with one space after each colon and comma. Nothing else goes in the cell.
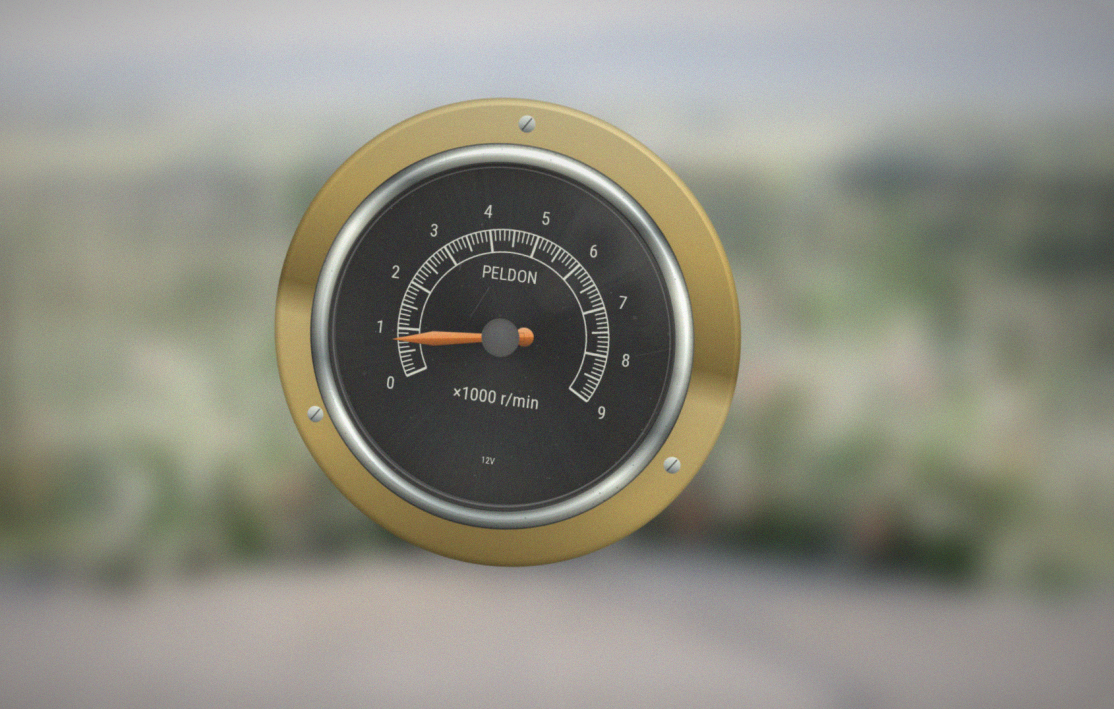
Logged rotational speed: {"value": 800, "unit": "rpm"}
